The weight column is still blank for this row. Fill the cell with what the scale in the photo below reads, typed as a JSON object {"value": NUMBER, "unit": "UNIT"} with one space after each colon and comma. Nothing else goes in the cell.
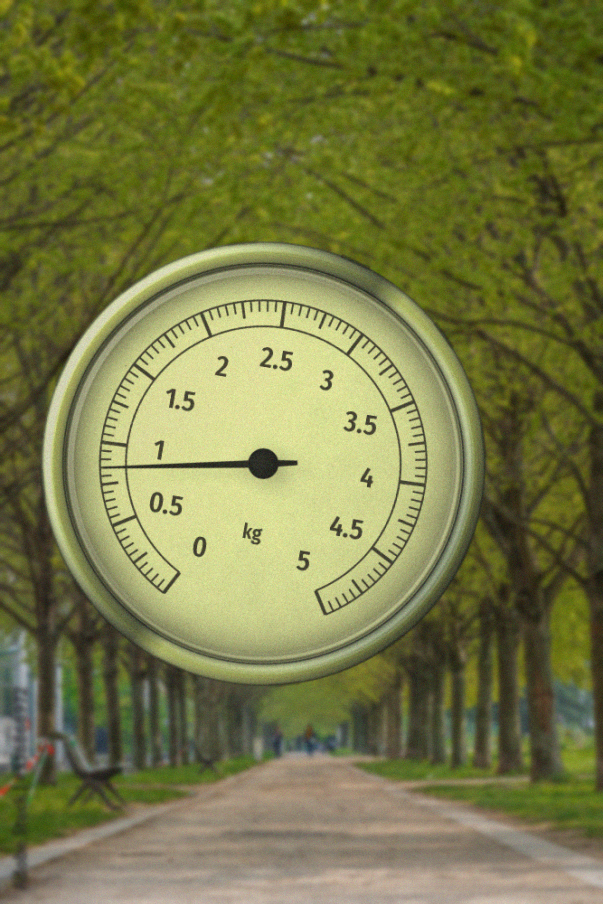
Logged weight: {"value": 0.85, "unit": "kg"}
